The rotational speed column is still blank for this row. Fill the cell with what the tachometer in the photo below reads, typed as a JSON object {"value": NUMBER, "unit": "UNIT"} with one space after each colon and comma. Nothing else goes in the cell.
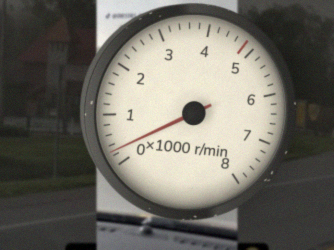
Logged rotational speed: {"value": 300, "unit": "rpm"}
